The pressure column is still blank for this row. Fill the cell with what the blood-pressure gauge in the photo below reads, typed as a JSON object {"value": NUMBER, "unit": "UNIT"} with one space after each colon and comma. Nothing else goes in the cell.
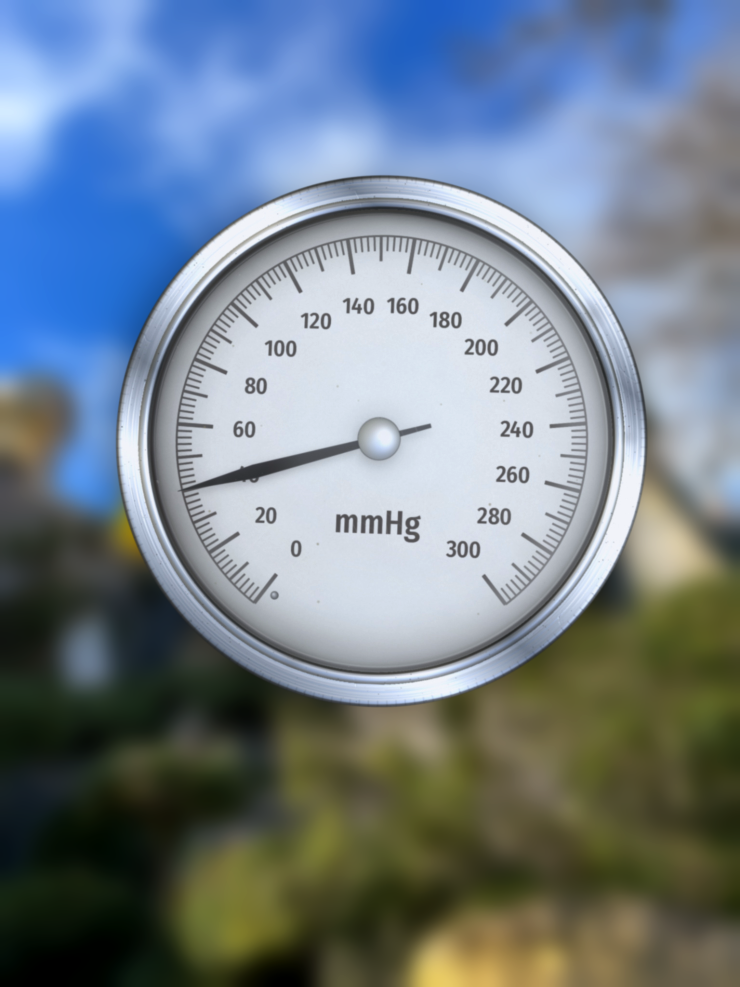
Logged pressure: {"value": 40, "unit": "mmHg"}
